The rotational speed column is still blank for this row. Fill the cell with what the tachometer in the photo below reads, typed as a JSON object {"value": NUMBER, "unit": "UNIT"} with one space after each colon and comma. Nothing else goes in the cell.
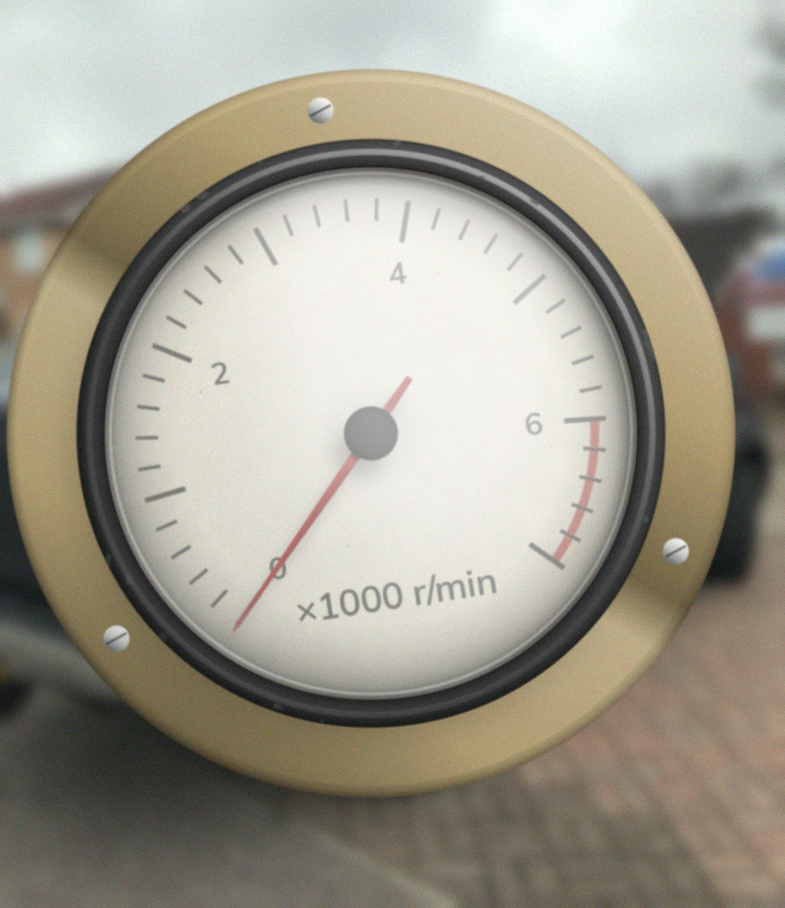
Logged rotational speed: {"value": 0, "unit": "rpm"}
